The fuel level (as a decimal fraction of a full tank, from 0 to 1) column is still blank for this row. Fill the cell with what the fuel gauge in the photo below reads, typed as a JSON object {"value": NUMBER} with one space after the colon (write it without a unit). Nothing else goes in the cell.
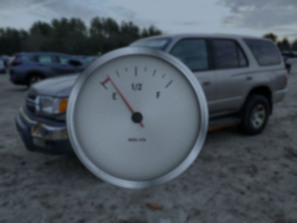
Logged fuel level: {"value": 0.125}
